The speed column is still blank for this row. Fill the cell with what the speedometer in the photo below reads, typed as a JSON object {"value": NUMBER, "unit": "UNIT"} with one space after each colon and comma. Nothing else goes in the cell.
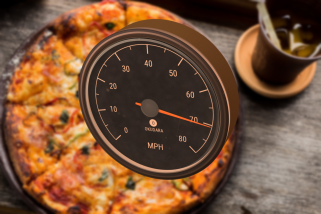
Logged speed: {"value": 70, "unit": "mph"}
